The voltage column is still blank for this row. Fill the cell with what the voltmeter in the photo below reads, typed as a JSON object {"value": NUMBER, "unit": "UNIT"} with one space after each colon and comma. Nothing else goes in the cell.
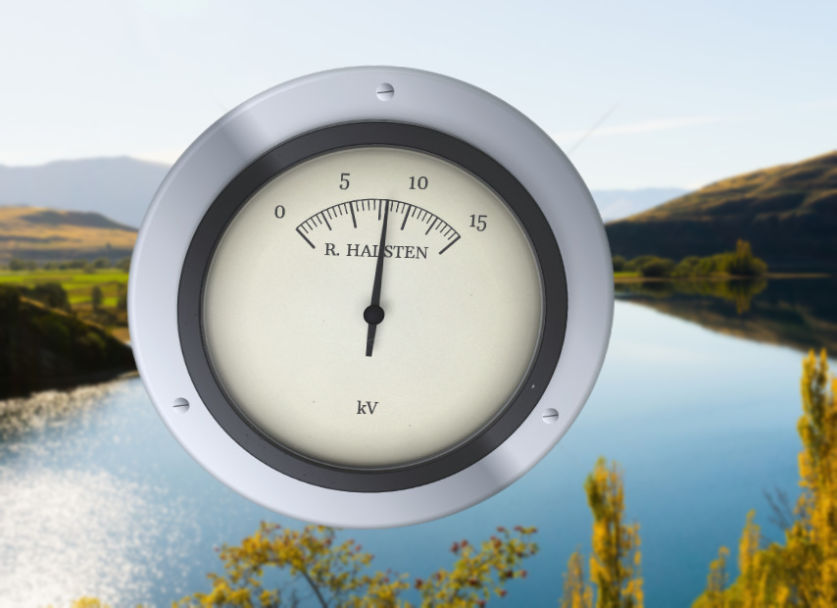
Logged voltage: {"value": 8, "unit": "kV"}
